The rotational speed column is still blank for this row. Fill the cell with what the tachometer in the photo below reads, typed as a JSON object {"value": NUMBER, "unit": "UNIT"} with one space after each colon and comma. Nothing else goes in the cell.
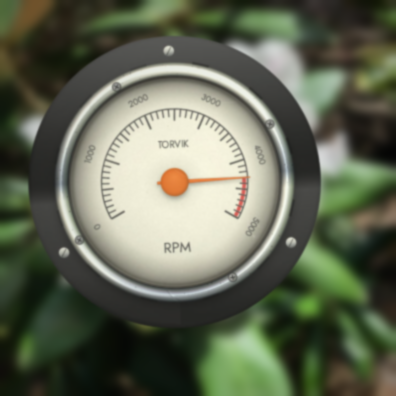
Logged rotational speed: {"value": 4300, "unit": "rpm"}
